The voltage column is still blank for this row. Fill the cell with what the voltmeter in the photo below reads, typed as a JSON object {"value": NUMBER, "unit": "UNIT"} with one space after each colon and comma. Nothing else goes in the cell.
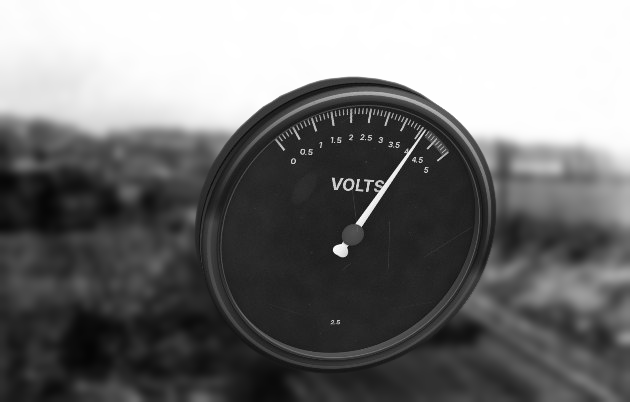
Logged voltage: {"value": 4, "unit": "V"}
